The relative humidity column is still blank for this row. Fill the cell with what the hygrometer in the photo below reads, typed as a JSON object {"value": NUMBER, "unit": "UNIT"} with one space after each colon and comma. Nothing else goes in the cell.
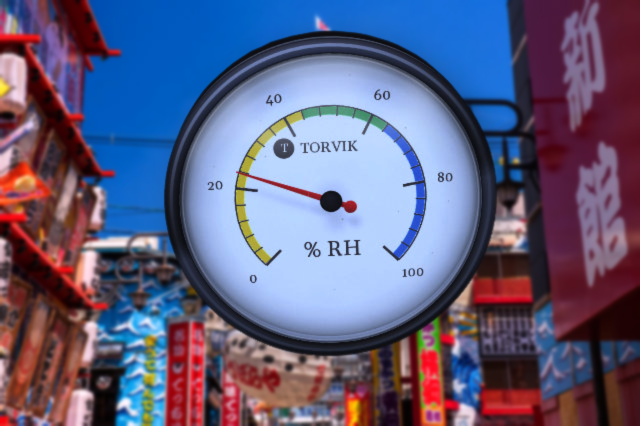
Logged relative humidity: {"value": 24, "unit": "%"}
